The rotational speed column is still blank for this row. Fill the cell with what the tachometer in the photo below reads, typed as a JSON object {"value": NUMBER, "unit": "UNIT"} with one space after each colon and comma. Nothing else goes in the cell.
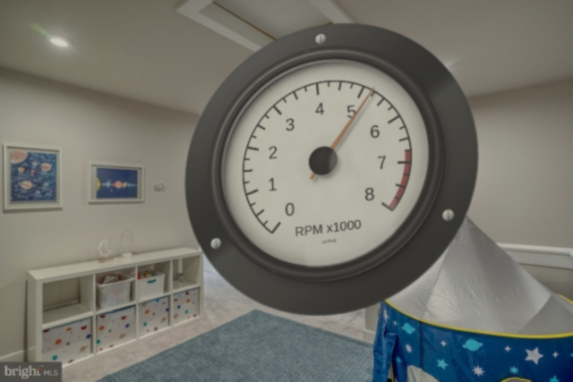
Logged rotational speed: {"value": 5250, "unit": "rpm"}
